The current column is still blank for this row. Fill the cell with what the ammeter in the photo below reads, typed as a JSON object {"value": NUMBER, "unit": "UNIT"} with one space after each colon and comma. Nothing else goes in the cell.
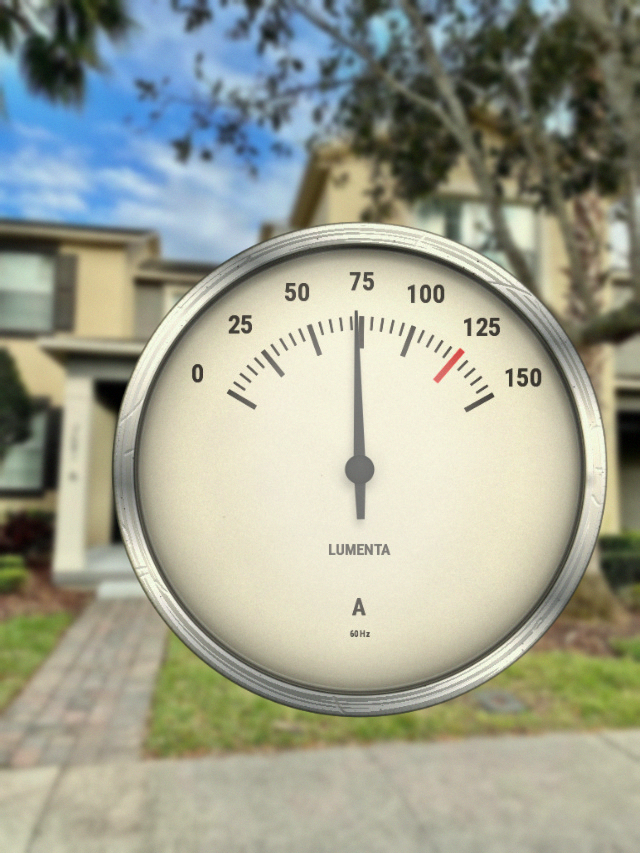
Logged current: {"value": 72.5, "unit": "A"}
